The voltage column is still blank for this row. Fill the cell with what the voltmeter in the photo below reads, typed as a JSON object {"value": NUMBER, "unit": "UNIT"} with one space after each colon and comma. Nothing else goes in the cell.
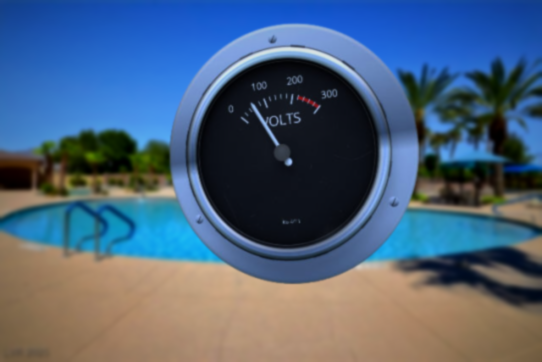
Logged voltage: {"value": 60, "unit": "V"}
